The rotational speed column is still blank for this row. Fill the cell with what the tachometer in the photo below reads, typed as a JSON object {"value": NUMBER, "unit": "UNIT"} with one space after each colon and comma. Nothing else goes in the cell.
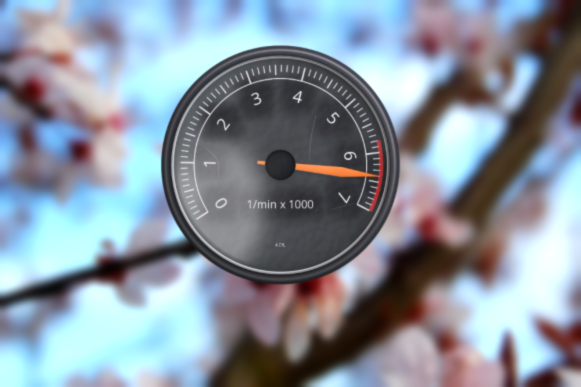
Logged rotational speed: {"value": 6400, "unit": "rpm"}
